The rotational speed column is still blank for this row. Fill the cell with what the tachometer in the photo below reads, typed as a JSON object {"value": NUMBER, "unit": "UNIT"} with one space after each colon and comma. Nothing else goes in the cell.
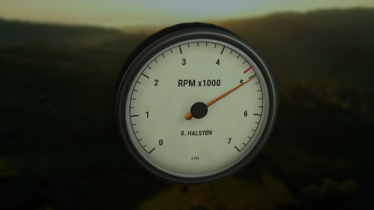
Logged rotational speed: {"value": 5000, "unit": "rpm"}
